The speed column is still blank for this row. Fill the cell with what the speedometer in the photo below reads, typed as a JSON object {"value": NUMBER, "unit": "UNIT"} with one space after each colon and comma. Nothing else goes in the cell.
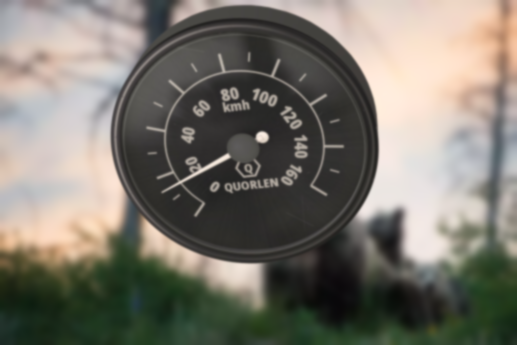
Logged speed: {"value": 15, "unit": "km/h"}
